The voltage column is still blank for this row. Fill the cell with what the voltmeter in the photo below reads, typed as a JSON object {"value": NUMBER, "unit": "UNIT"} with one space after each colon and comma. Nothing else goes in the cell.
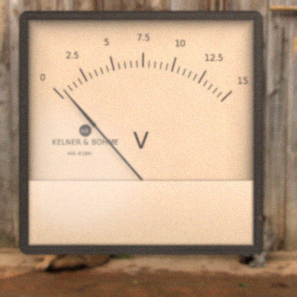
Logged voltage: {"value": 0.5, "unit": "V"}
